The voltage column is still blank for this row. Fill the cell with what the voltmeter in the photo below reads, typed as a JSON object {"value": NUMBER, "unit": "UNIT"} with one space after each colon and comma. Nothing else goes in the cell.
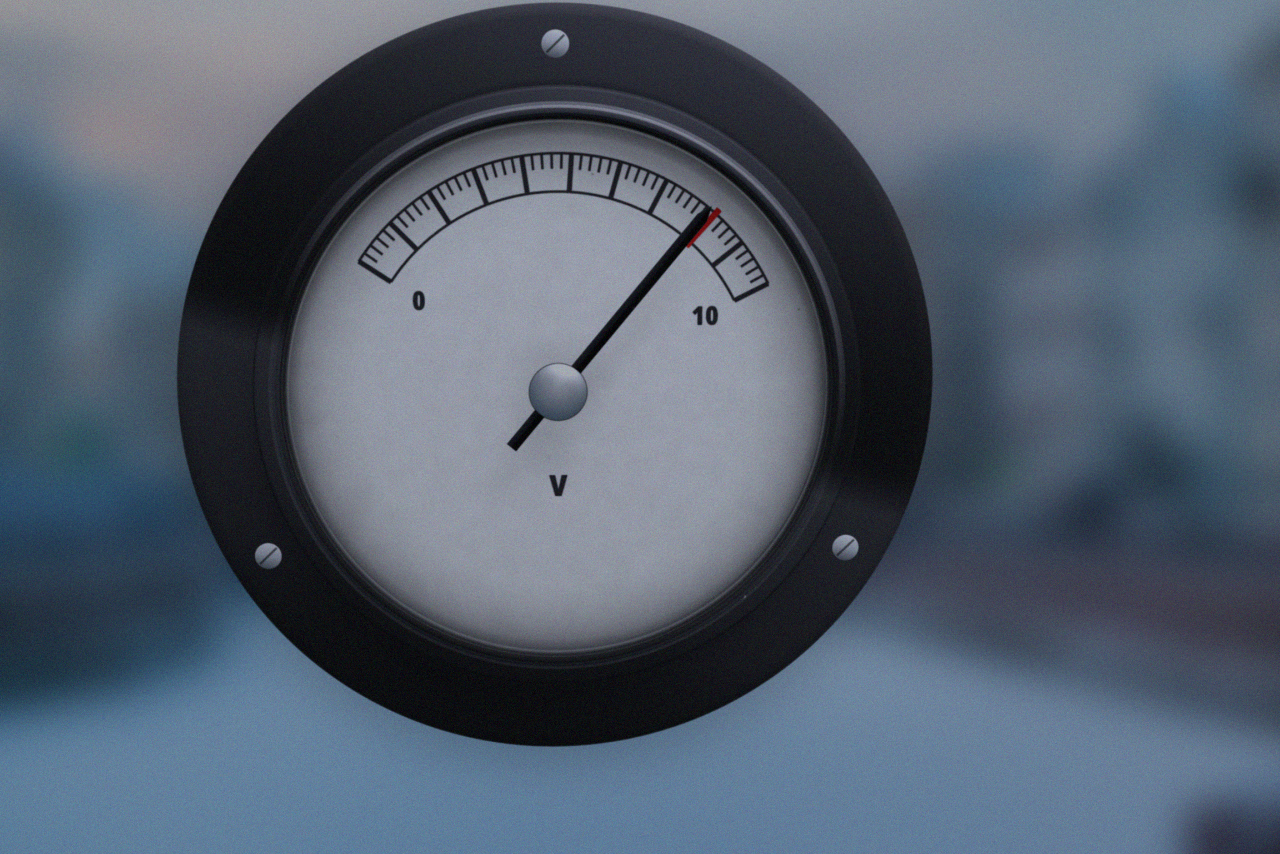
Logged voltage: {"value": 8, "unit": "V"}
